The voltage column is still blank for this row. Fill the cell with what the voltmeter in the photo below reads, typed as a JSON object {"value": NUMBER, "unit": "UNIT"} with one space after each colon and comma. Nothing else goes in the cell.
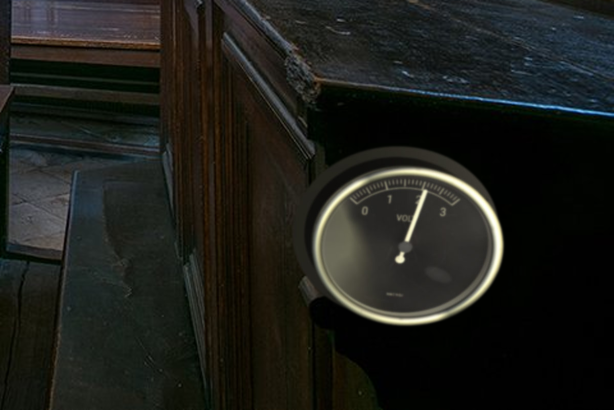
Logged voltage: {"value": 2, "unit": "V"}
